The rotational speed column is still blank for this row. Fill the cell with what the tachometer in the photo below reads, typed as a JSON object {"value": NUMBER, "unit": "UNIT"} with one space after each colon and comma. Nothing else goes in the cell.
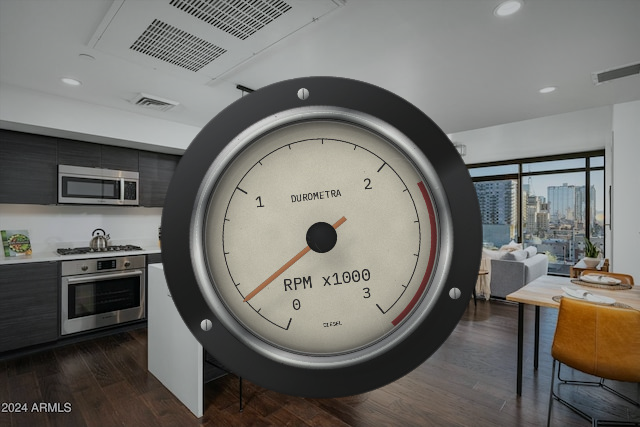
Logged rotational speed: {"value": 300, "unit": "rpm"}
